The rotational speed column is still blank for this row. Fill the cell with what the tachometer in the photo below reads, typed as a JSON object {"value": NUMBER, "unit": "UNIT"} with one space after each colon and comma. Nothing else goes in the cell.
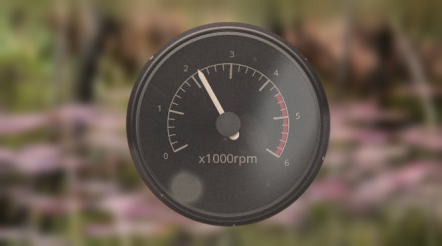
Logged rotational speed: {"value": 2200, "unit": "rpm"}
